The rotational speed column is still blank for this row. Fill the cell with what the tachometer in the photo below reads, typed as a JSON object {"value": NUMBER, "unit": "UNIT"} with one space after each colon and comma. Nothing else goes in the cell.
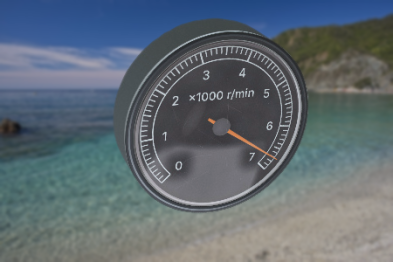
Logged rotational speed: {"value": 6700, "unit": "rpm"}
